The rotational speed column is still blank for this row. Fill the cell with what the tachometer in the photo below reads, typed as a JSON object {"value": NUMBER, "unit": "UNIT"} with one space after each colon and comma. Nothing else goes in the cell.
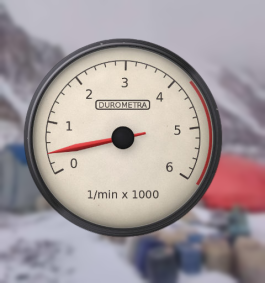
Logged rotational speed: {"value": 400, "unit": "rpm"}
